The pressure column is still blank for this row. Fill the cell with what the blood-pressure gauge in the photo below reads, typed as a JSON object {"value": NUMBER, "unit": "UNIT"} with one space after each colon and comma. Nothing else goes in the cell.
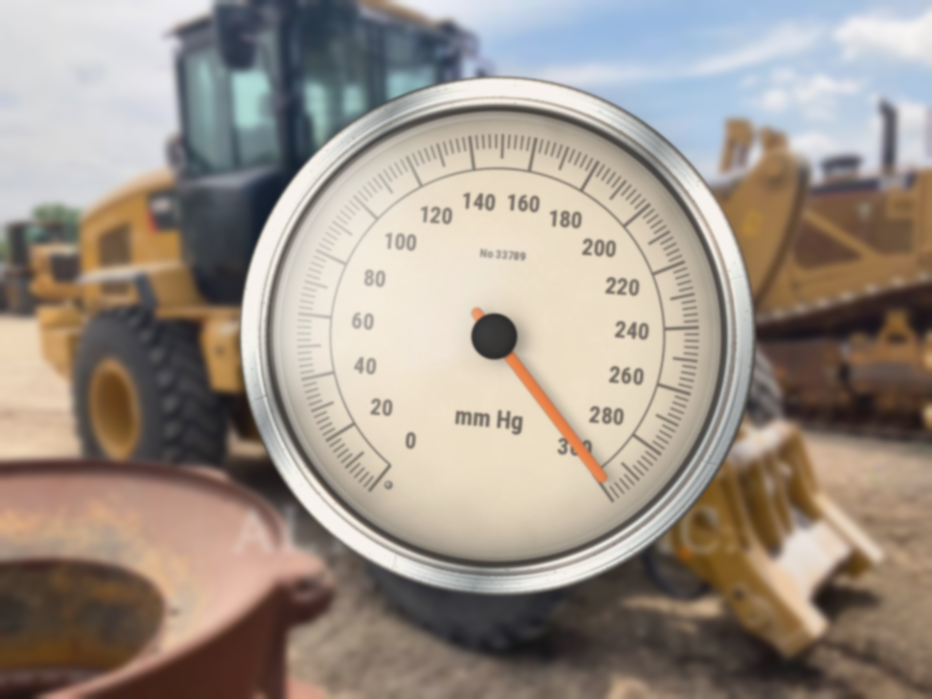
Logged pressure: {"value": 298, "unit": "mmHg"}
